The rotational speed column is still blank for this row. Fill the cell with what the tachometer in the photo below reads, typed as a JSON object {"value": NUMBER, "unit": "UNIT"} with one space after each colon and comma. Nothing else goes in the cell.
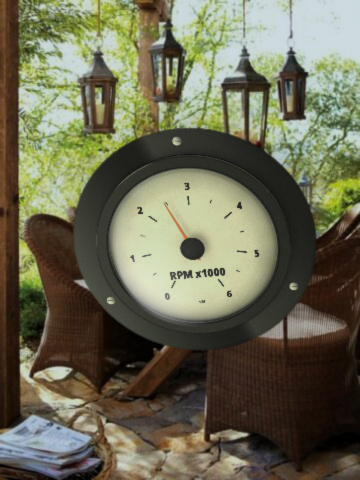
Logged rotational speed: {"value": 2500, "unit": "rpm"}
